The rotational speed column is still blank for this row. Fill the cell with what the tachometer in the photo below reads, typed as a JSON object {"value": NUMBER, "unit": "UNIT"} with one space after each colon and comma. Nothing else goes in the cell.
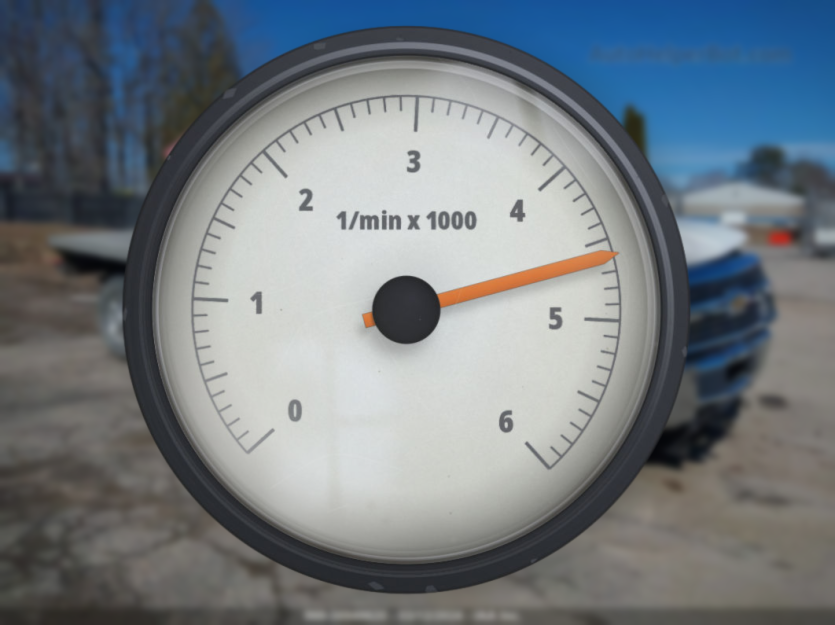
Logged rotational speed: {"value": 4600, "unit": "rpm"}
